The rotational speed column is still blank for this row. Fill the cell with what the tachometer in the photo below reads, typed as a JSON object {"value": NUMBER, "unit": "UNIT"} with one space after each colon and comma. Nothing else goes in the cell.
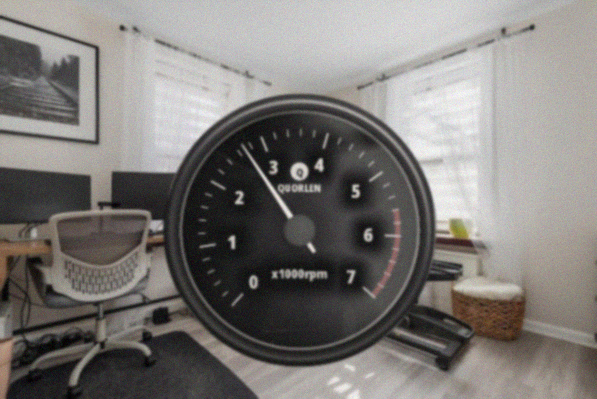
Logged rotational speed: {"value": 2700, "unit": "rpm"}
